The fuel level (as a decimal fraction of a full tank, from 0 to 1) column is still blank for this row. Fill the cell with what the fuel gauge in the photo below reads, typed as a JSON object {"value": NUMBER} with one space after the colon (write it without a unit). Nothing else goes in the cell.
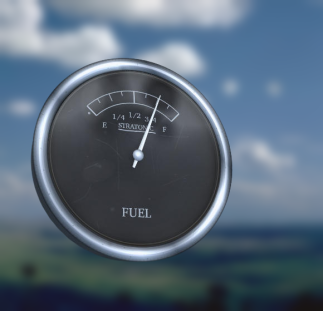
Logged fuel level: {"value": 0.75}
